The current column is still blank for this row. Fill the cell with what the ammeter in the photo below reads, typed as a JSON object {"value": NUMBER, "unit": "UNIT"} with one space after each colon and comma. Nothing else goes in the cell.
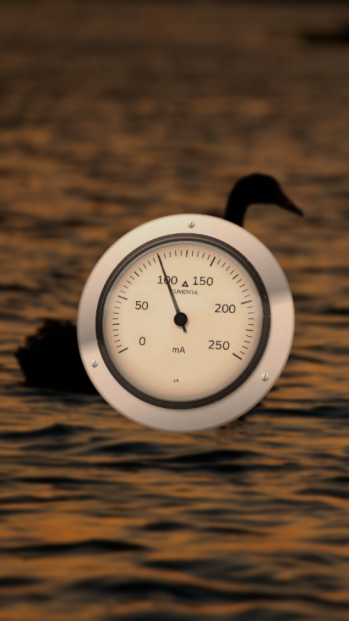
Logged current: {"value": 100, "unit": "mA"}
